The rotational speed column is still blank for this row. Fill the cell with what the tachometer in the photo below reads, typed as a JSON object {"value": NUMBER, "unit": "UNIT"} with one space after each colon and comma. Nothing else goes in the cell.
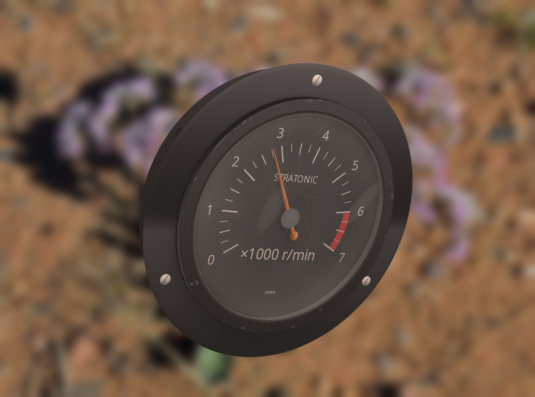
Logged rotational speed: {"value": 2750, "unit": "rpm"}
